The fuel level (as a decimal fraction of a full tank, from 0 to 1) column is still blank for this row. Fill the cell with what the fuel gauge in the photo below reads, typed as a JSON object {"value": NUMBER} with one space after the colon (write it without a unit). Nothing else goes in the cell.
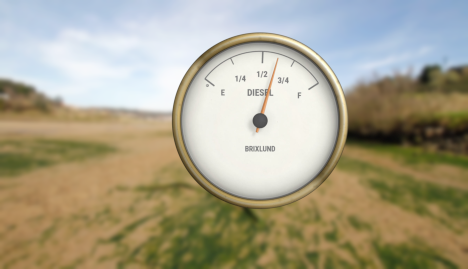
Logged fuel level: {"value": 0.625}
